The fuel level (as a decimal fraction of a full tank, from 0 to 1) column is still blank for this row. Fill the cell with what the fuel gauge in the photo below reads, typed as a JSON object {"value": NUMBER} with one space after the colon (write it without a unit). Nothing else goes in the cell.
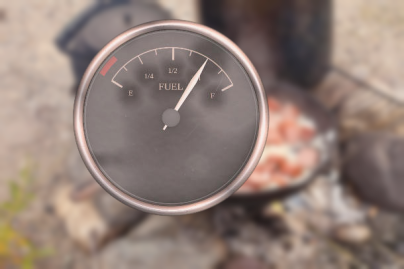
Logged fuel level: {"value": 0.75}
